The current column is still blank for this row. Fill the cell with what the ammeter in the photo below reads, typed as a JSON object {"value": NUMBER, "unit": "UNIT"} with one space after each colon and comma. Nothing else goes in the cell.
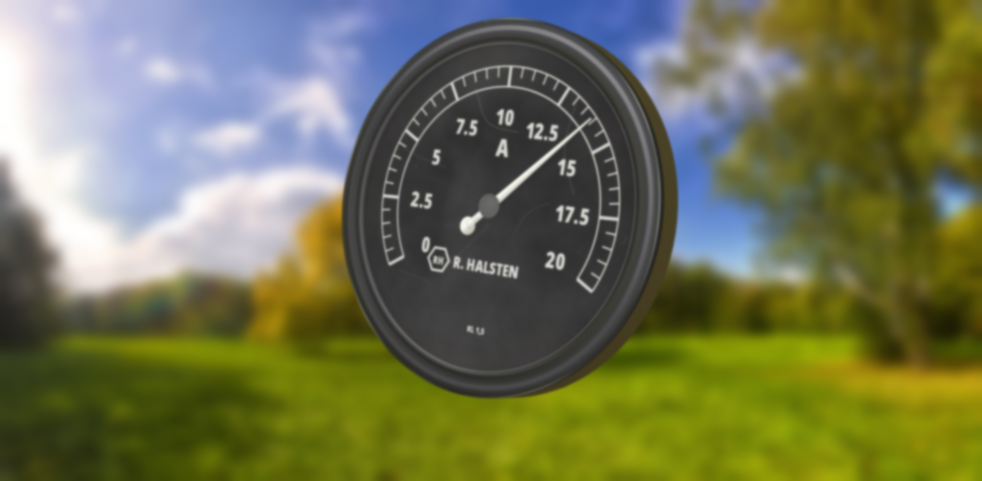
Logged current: {"value": 14, "unit": "A"}
